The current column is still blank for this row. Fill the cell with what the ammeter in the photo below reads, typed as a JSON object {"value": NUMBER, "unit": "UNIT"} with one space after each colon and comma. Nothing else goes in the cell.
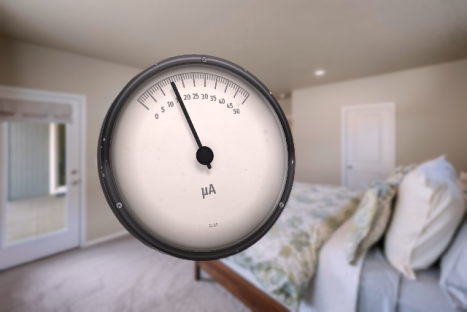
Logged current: {"value": 15, "unit": "µA"}
